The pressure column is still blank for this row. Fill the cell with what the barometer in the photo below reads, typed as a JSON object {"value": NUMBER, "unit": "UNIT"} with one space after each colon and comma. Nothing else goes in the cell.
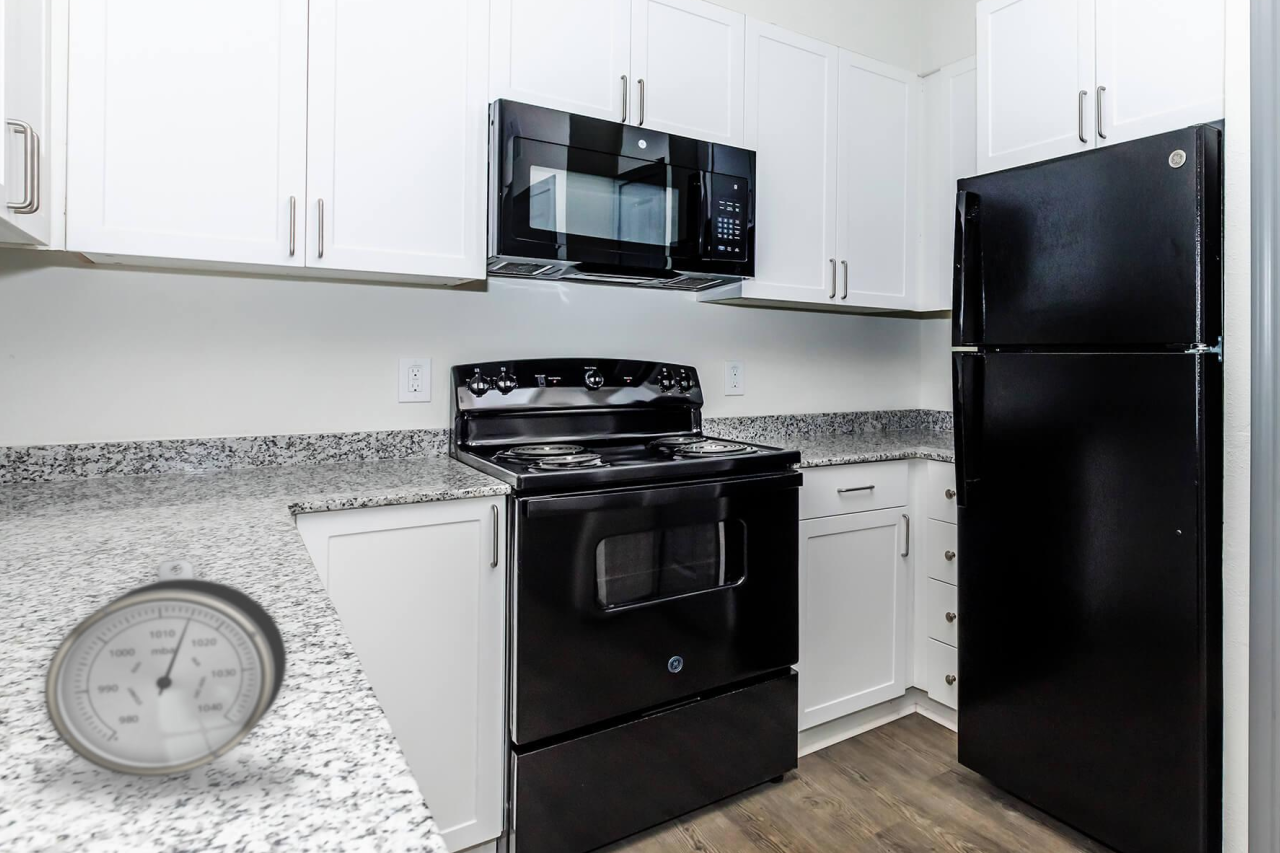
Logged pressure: {"value": 1015, "unit": "mbar"}
